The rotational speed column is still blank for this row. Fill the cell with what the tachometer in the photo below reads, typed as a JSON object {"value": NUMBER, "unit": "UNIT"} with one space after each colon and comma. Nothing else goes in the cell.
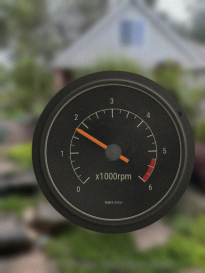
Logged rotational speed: {"value": 1750, "unit": "rpm"}
